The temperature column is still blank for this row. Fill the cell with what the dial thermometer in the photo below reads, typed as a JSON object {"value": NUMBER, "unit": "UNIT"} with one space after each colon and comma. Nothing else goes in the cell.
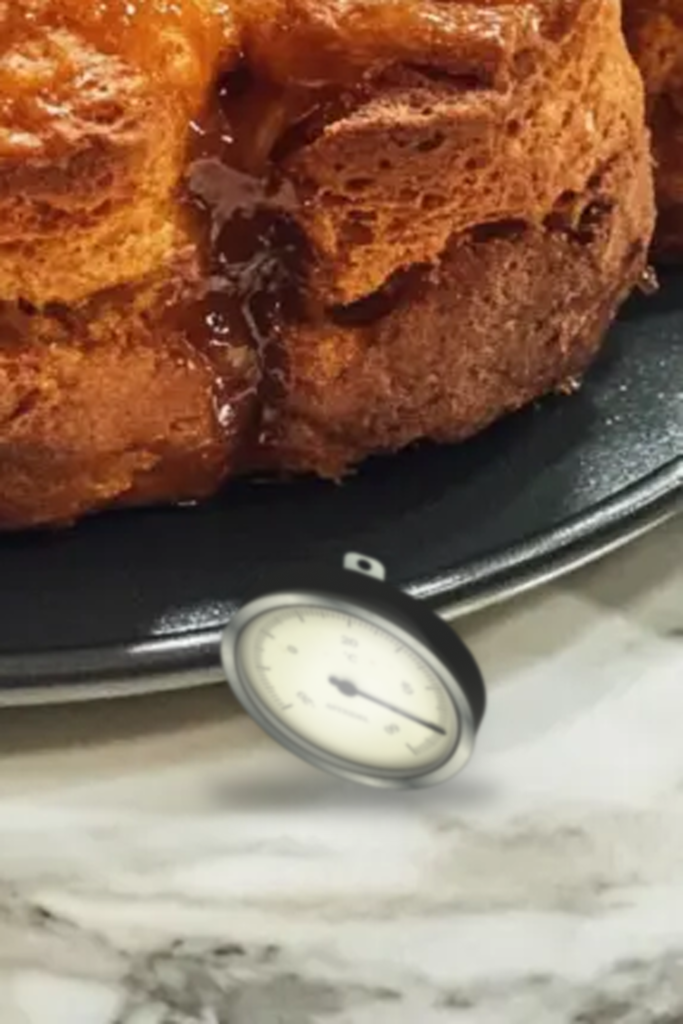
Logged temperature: {"value": 50, "unit": "°C"}
